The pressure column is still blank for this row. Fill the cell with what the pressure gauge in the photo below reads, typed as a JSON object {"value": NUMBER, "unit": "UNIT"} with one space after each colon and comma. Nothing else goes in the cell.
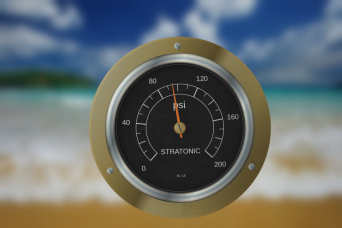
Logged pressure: {"value": 95, "unit": "psi"}
